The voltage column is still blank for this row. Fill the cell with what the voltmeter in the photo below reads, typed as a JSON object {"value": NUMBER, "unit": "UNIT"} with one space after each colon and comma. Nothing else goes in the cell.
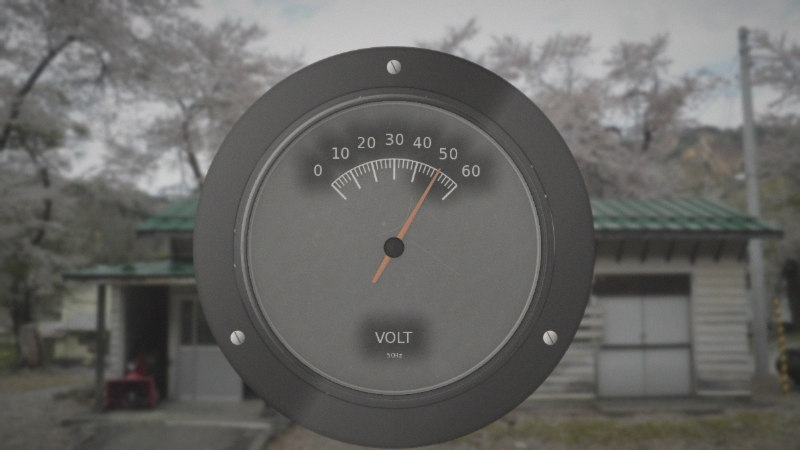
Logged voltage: {"value": 50, "unit": "V"}
